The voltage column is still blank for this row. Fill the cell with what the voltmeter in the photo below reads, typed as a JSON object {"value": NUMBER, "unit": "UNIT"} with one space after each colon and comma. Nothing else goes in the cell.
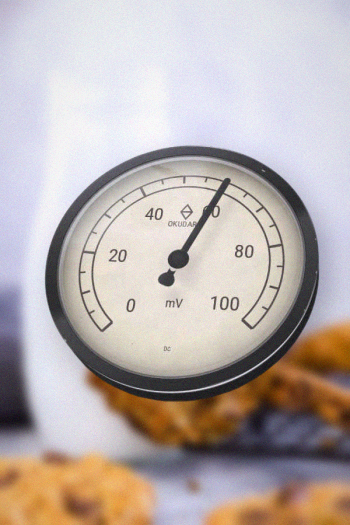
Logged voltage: {"value": 60, "unit": "mV"}
